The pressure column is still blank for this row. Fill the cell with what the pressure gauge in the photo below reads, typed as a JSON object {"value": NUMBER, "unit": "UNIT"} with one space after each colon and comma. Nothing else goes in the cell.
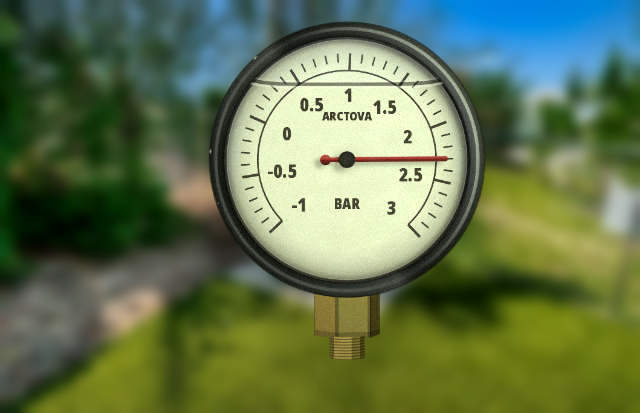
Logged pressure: {"value": 2.3, "unit": "bar"}
